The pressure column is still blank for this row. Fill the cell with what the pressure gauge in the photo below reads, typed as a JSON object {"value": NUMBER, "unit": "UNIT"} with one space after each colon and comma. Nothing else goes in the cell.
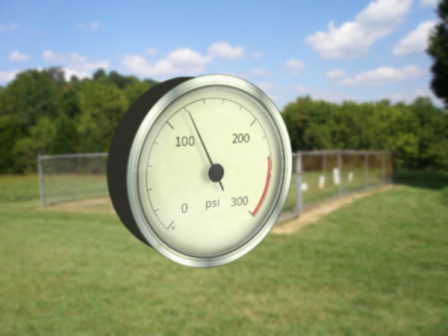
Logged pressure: {"value": 120, "unit": "psi"}
